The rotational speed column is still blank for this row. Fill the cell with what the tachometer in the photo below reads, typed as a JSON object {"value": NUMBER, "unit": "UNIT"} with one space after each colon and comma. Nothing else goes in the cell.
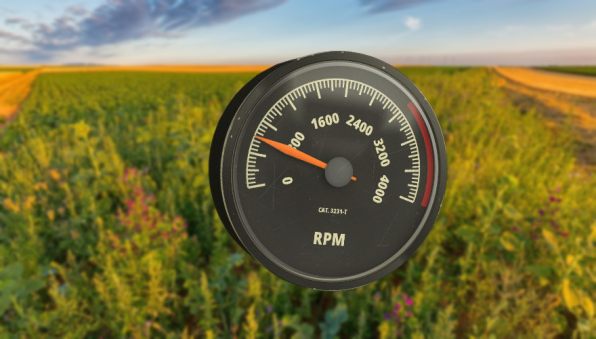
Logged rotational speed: {"value": 600, "unit": "rpm"}
